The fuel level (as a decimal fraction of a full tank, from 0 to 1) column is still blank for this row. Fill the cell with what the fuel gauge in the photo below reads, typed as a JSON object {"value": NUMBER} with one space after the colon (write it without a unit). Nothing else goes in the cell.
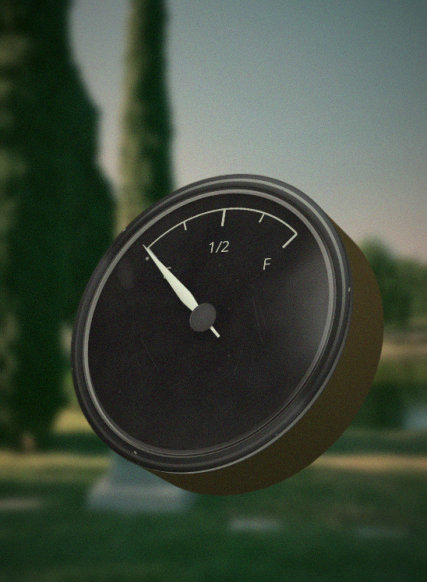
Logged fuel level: {"value": 0}
